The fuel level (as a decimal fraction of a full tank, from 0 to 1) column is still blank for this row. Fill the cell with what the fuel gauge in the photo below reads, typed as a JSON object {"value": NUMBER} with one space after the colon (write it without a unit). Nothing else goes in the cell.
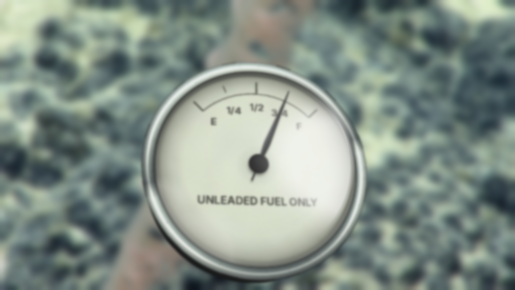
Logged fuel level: {"value": 0.75}
